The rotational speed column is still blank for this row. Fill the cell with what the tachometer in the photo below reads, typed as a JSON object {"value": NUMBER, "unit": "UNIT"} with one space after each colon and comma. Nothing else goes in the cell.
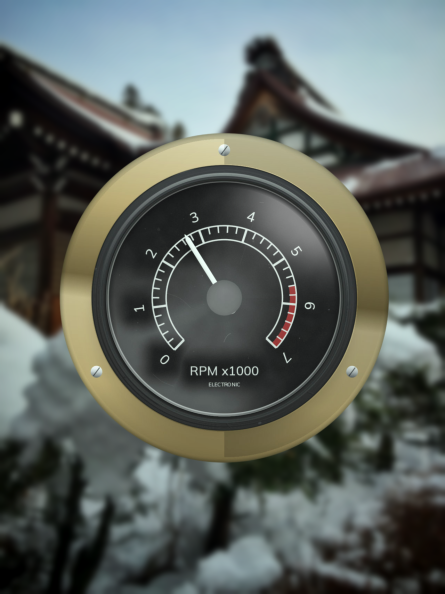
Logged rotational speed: {"value": 2700, "unit": "rpm"}
